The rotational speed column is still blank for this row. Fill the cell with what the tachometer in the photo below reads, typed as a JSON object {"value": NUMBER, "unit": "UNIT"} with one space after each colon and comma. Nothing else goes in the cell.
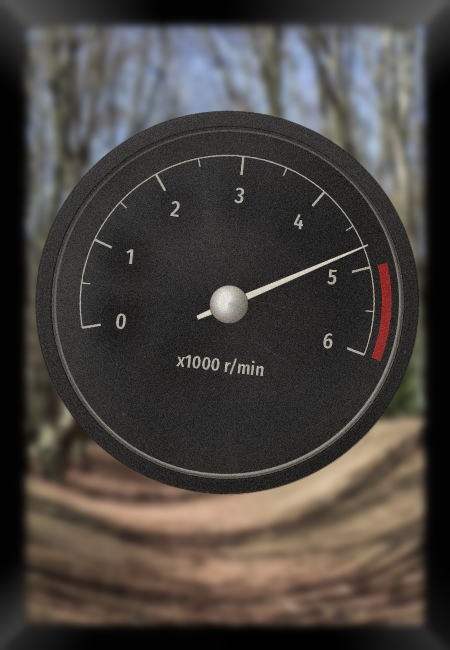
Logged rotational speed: {"value": 4750, "unit": "rpm"}
